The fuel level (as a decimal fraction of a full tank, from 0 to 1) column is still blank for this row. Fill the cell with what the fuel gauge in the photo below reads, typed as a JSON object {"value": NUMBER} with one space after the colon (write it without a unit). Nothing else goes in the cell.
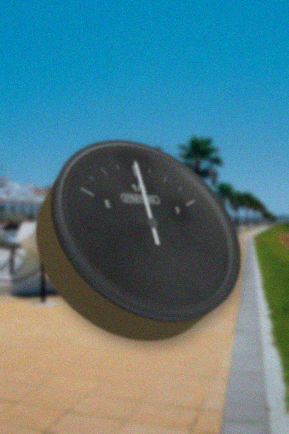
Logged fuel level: {"value": 0.5}
